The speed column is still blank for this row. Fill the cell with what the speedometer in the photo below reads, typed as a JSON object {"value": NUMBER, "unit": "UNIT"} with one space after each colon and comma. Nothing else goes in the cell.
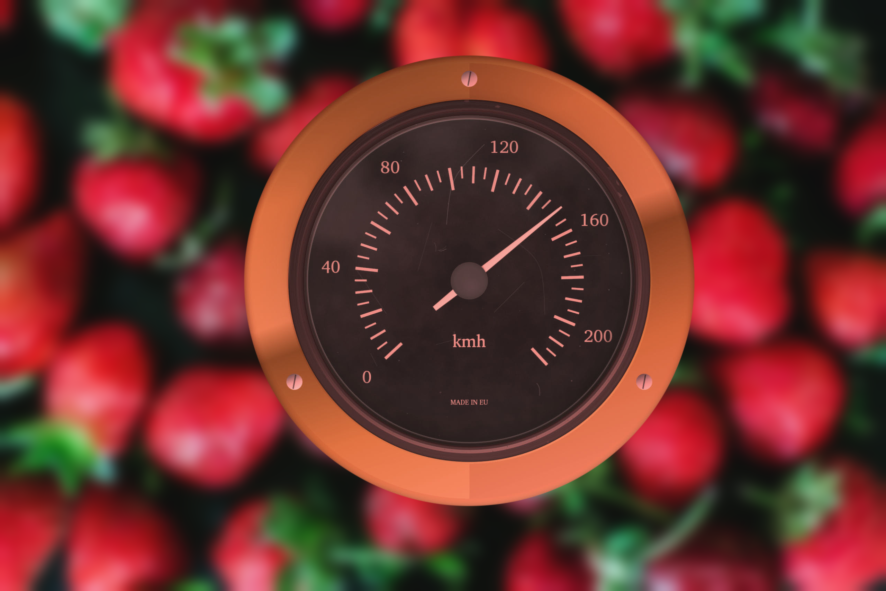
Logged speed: {"value": 150, "unit": "km/h"}
